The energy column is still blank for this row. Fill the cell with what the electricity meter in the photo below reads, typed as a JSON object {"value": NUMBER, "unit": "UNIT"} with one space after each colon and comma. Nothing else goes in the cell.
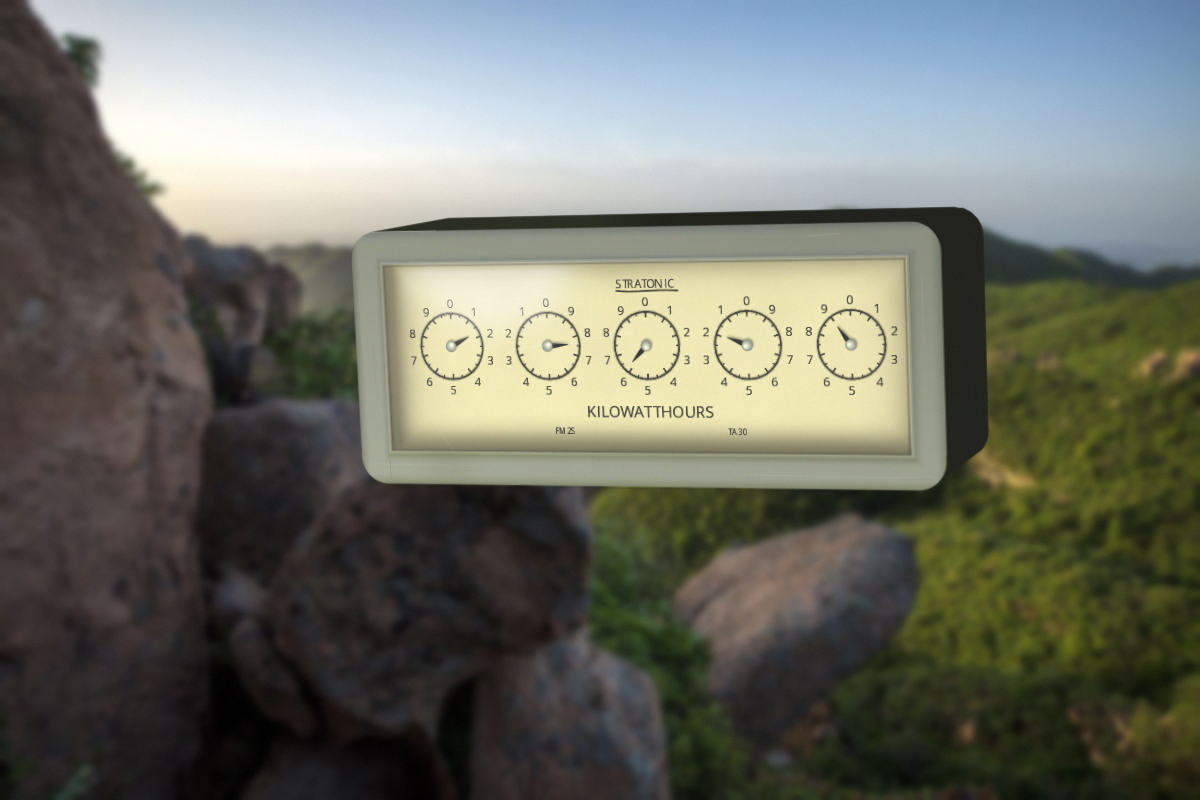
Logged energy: {"value": 17619, "unit": "kWh"}
